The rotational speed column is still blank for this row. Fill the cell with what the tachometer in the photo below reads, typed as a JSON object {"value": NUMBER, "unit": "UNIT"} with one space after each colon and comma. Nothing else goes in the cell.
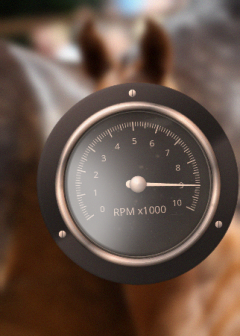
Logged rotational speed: {"value": 9000, "unit": "rpm"}
